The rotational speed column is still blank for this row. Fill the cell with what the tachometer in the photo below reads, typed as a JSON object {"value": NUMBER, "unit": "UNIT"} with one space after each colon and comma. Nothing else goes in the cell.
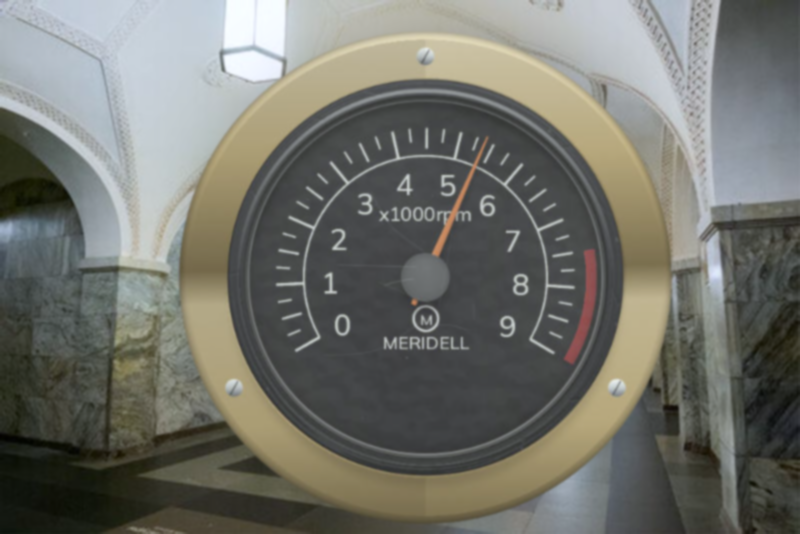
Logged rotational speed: {"value": 5375, "unit": "rpm"}
